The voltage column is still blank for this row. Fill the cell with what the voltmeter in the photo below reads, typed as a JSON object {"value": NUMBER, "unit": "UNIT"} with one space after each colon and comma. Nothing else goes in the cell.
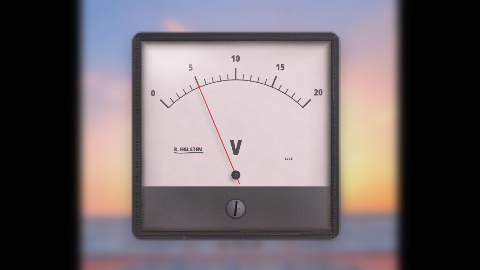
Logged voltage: {"value": 5, "unit": "V"}
